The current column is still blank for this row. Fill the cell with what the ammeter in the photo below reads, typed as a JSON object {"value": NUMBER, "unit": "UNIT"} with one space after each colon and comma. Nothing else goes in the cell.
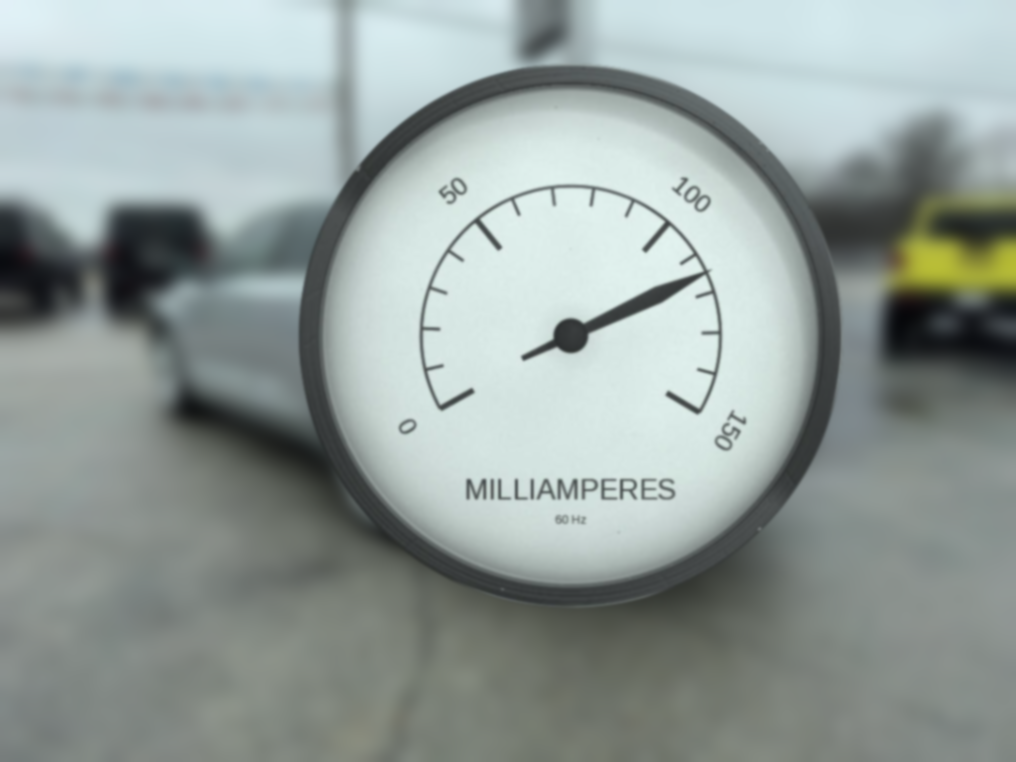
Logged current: {"value": 115, "unit": "mA"}
